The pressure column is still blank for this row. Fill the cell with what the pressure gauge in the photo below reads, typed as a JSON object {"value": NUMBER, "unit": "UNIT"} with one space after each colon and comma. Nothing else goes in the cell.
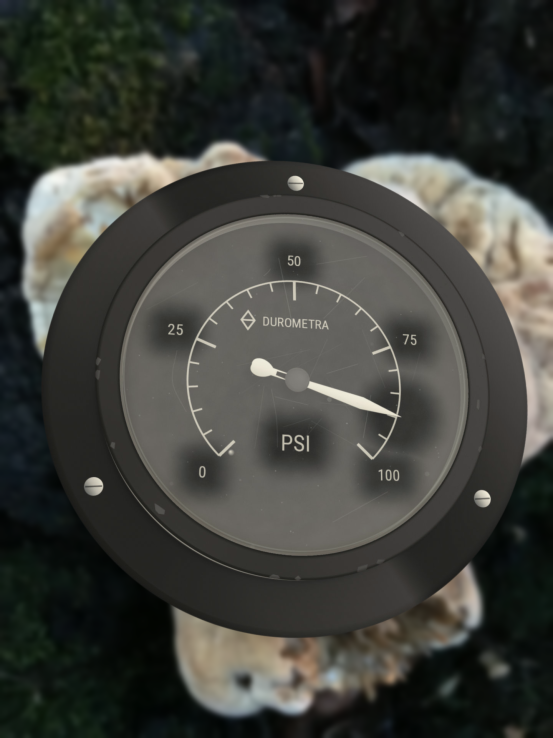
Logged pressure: {"value": 90, "unit": "psi"}
